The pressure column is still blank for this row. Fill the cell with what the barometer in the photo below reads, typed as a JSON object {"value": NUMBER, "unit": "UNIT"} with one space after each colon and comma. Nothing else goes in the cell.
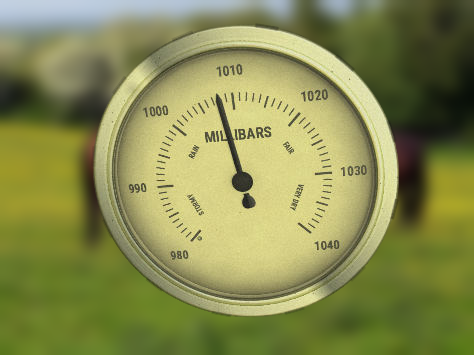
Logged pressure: {"value": 1008, "unit": "mbar"}
